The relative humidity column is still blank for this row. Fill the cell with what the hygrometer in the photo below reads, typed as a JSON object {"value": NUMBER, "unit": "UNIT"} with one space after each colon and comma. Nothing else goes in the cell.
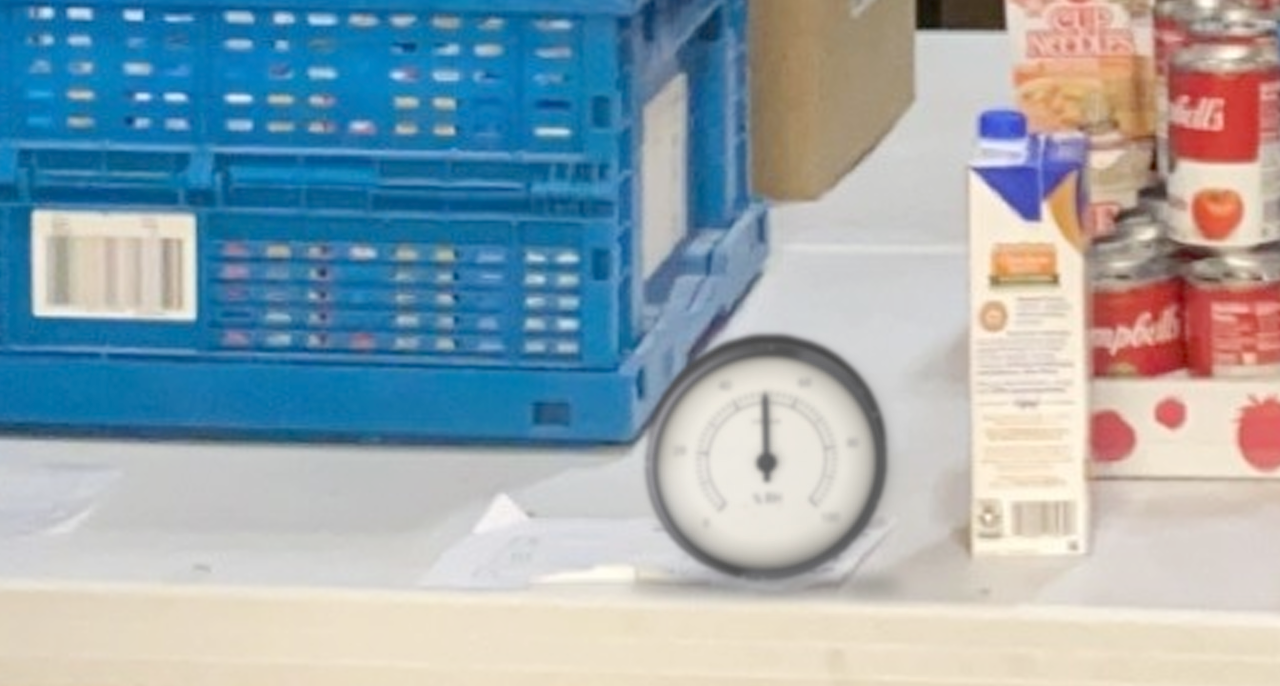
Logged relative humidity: {"value": 50, "unit": "%"}
